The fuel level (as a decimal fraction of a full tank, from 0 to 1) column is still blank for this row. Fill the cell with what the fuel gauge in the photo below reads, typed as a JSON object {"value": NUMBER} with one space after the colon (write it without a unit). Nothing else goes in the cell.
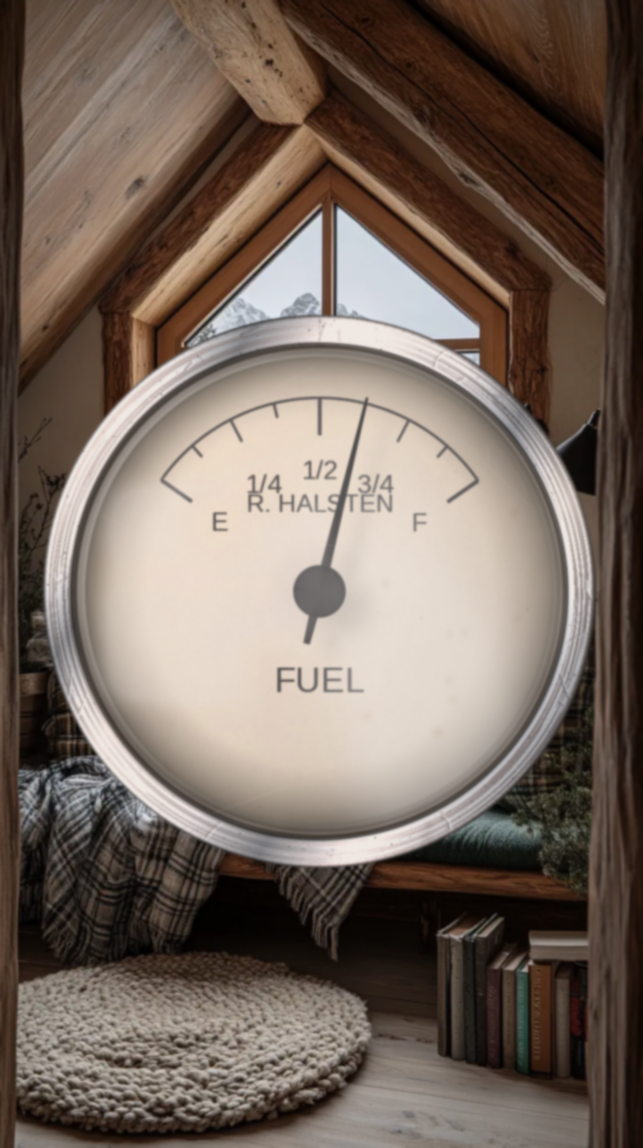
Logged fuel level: {"value": 0.625}
